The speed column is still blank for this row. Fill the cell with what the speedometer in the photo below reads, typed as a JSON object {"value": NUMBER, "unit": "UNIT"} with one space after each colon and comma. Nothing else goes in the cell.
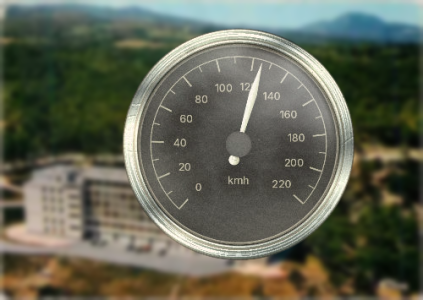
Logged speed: {"value": 125, "unit": "km/h"}
